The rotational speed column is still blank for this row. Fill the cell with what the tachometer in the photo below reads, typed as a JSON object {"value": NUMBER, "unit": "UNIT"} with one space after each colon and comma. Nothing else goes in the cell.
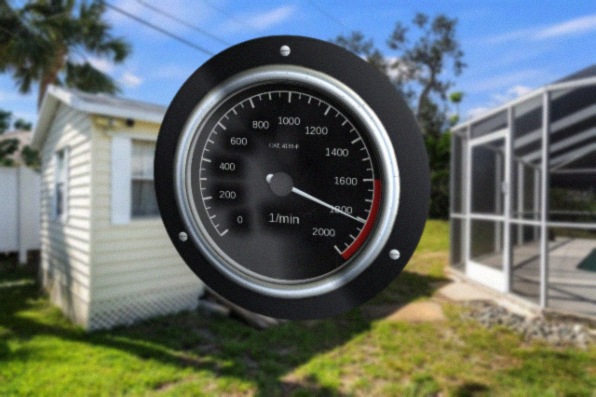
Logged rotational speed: {"value": 1800, "unit": "rpm"}
